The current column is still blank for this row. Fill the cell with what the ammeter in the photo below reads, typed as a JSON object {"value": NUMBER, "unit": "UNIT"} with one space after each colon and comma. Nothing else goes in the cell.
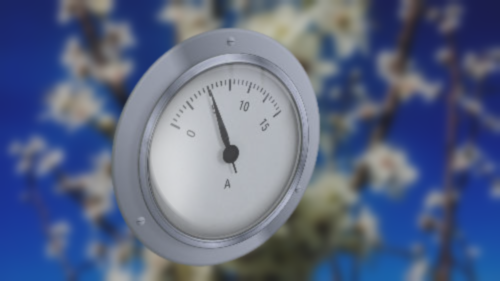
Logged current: {"value": 5, "unit": "A"}
